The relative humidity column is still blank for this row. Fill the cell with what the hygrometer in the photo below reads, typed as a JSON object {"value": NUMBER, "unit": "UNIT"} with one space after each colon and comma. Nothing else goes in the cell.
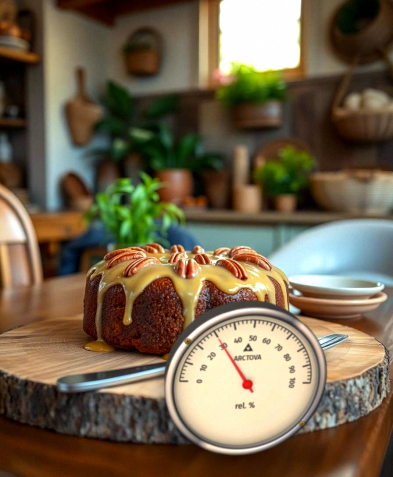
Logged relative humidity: {"value": 30, "unit": "%"}
